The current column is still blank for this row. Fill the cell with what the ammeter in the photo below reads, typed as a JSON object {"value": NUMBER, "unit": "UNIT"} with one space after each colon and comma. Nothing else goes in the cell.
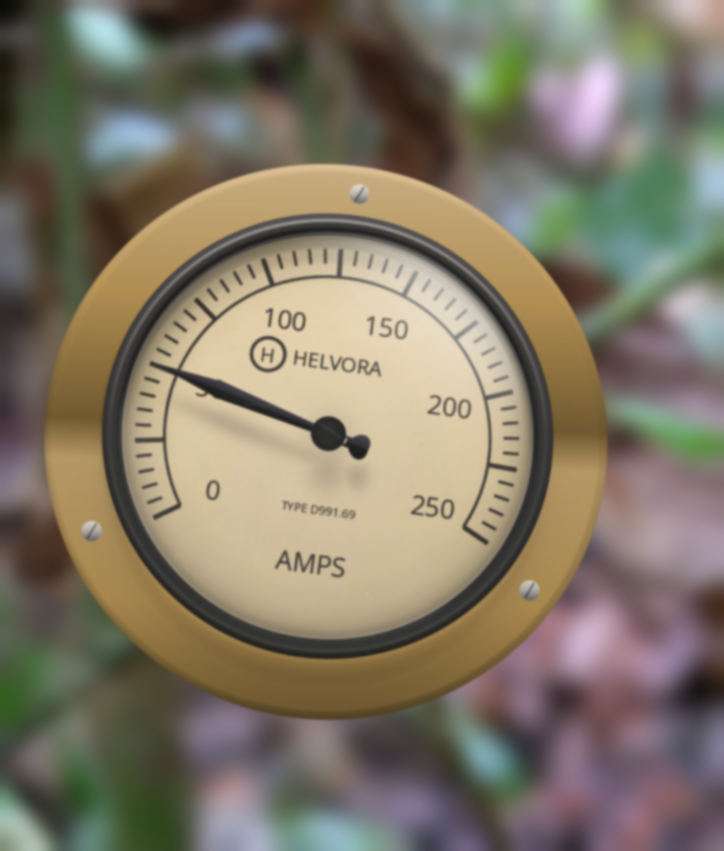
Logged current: {"value": 50, "unit": "A"}
